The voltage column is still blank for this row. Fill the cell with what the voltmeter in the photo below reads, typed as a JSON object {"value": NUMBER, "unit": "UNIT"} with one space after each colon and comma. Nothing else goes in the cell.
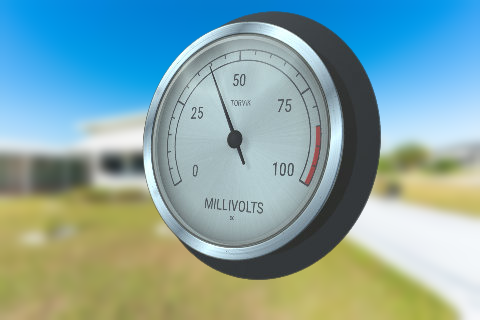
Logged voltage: {"value": 40, "unit": "mV"}
